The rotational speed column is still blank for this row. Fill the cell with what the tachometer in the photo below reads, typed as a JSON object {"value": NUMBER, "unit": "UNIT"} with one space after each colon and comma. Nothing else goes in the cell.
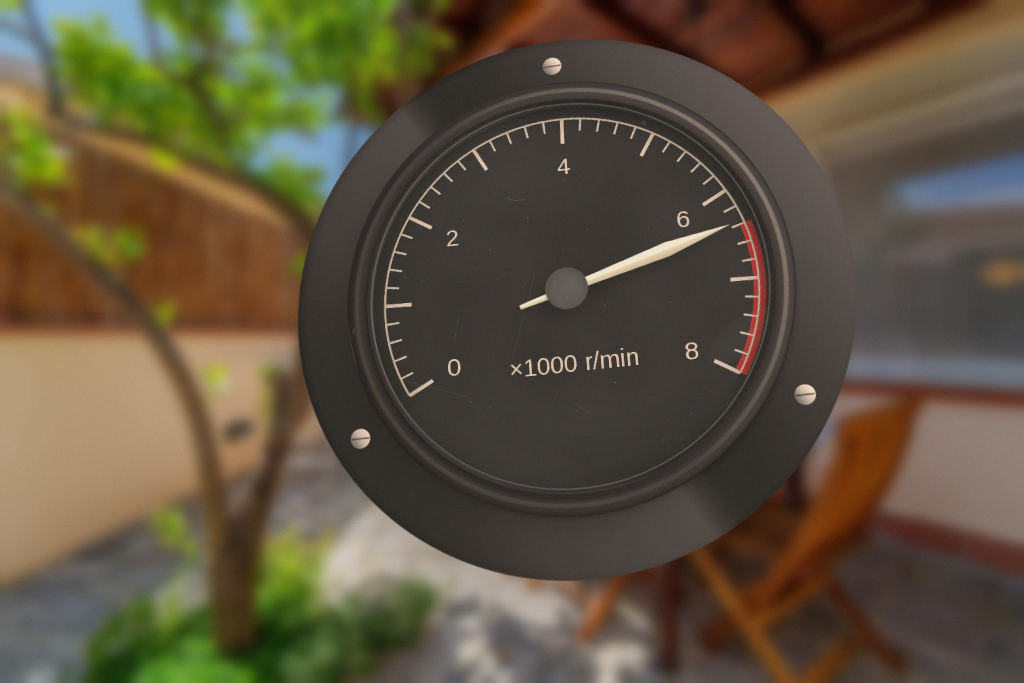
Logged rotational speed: {"value": 6400, "unit": "rpm"}
